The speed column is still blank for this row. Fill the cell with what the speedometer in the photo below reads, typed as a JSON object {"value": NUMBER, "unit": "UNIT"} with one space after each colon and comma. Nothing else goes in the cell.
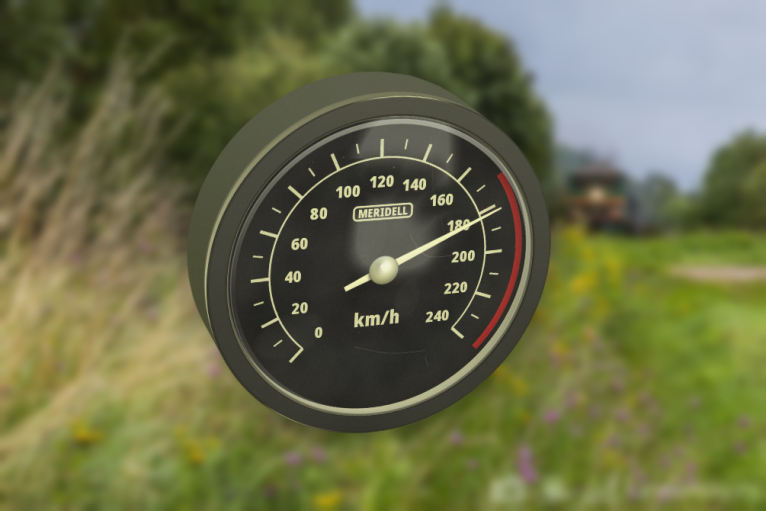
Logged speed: {"value": 180, "unit": "km/h"}
